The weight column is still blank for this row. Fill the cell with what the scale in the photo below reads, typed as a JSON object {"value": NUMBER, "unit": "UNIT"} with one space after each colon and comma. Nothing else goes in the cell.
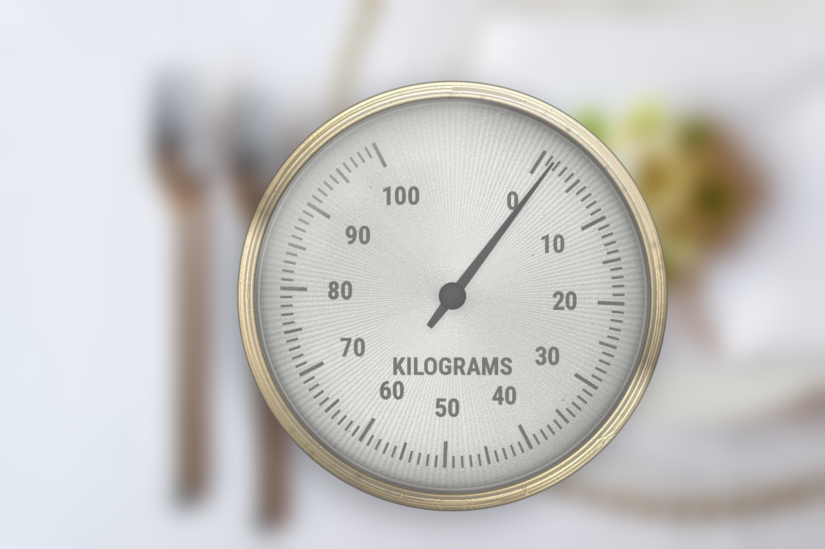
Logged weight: {"value": 1.5, "unit": "kg"}
